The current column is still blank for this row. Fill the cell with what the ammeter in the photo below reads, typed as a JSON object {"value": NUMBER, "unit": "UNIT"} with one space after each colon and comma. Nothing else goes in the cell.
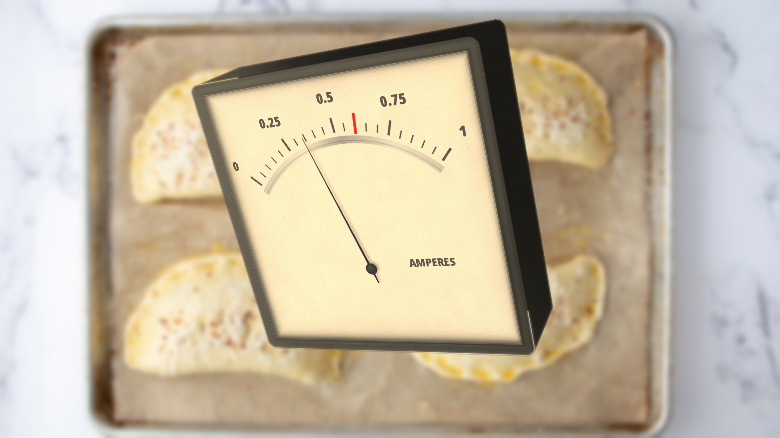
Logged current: {"value": 0.35, "unit": "A"}
